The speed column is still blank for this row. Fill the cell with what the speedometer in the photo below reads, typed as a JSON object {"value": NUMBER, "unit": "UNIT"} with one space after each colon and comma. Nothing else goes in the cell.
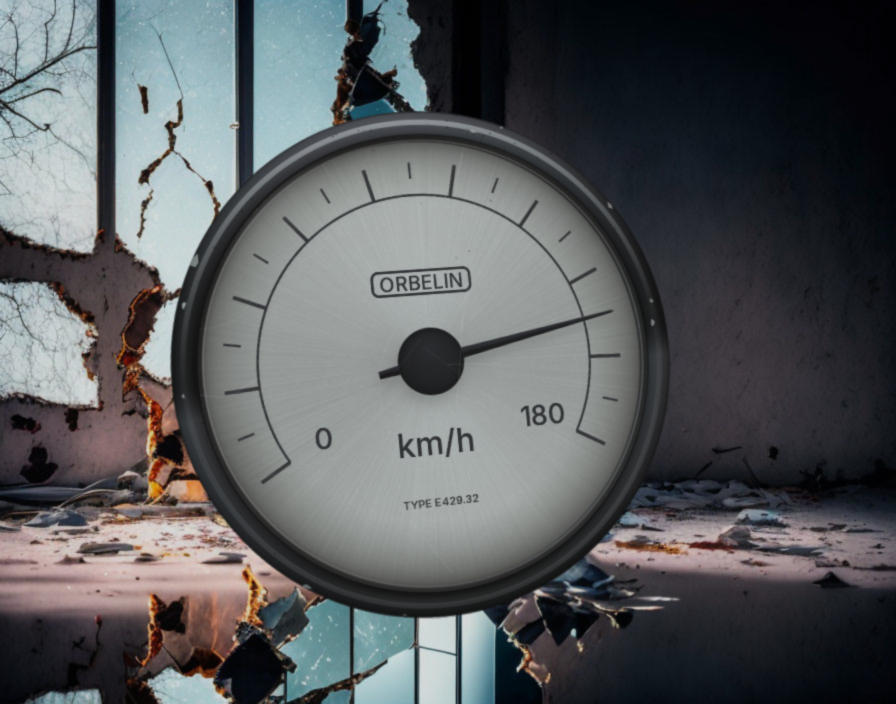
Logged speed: {"value": 150, "unit": "km/h"}
